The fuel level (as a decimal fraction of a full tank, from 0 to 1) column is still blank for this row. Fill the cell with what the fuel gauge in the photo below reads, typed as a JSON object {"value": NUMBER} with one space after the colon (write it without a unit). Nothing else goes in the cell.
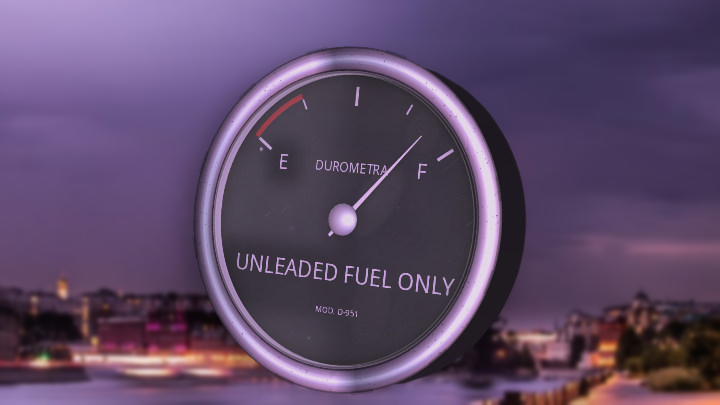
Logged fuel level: {"value": 0.875}
